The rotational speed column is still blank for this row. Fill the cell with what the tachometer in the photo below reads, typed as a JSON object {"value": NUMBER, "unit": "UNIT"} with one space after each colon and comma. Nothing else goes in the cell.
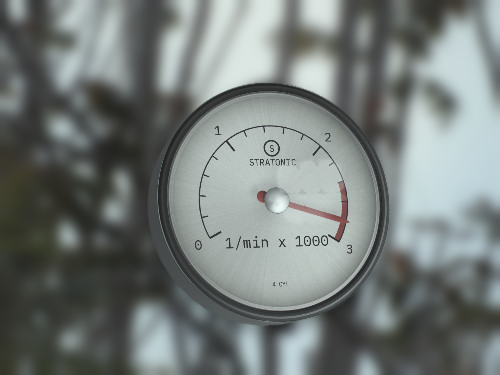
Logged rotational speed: {"value": 2800, "unit": "rpm"}
